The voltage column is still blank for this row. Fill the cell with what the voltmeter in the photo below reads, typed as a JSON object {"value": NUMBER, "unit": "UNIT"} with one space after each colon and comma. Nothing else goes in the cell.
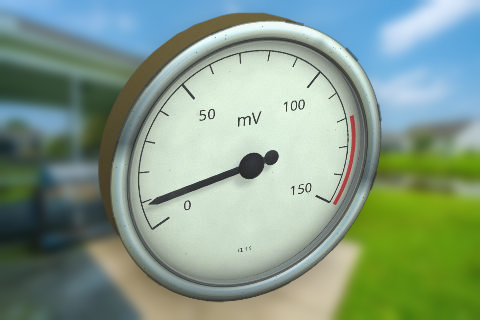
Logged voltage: {"value": 10, "unit": "mV"}
